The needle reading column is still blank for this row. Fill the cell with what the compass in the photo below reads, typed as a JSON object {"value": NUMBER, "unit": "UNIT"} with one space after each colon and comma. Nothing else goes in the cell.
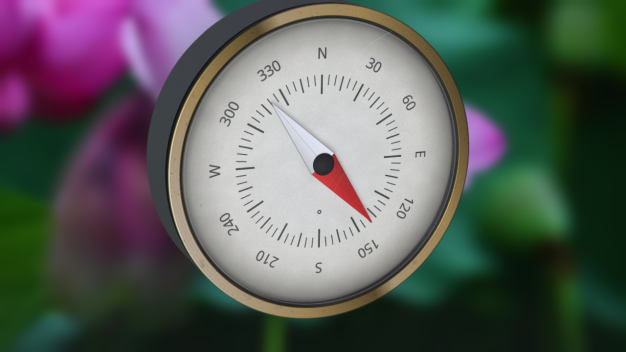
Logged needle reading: {"value": 140, "unit": "°"}
